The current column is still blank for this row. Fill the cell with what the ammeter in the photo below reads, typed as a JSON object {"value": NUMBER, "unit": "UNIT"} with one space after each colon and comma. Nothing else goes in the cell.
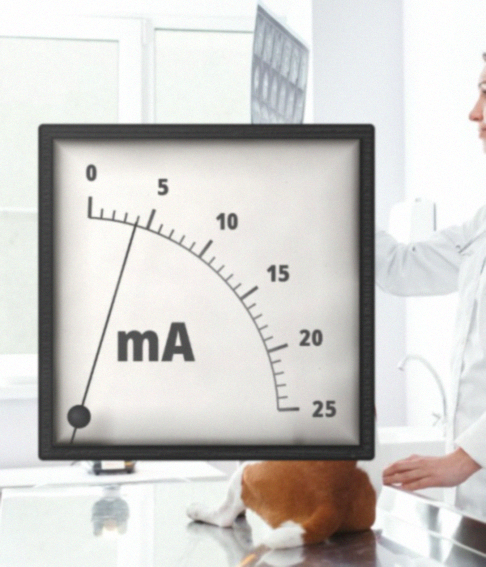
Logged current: {"value": 4, "unit": "mA"}
